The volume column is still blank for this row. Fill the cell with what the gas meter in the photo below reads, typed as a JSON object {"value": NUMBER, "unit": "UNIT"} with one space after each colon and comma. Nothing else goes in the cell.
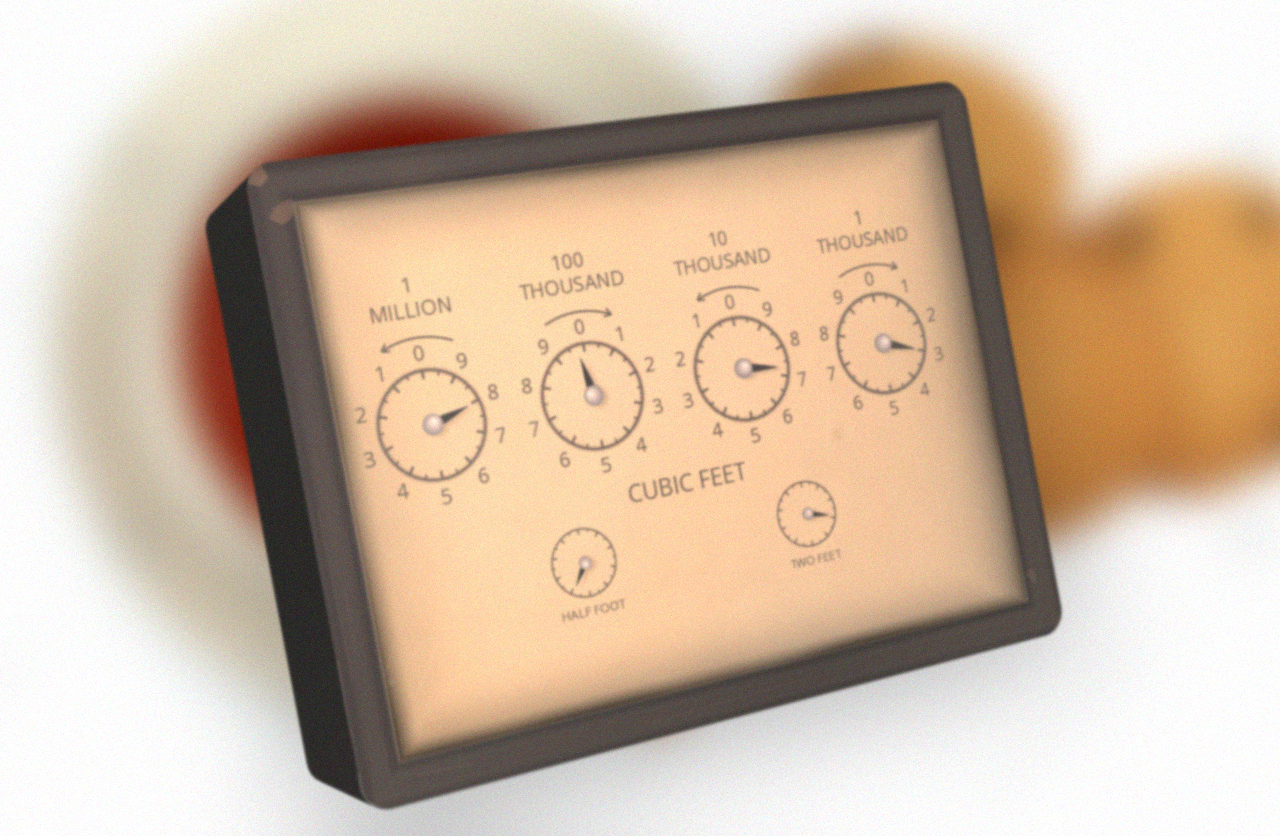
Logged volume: {"value": 797300, "unit": "ft³"}
